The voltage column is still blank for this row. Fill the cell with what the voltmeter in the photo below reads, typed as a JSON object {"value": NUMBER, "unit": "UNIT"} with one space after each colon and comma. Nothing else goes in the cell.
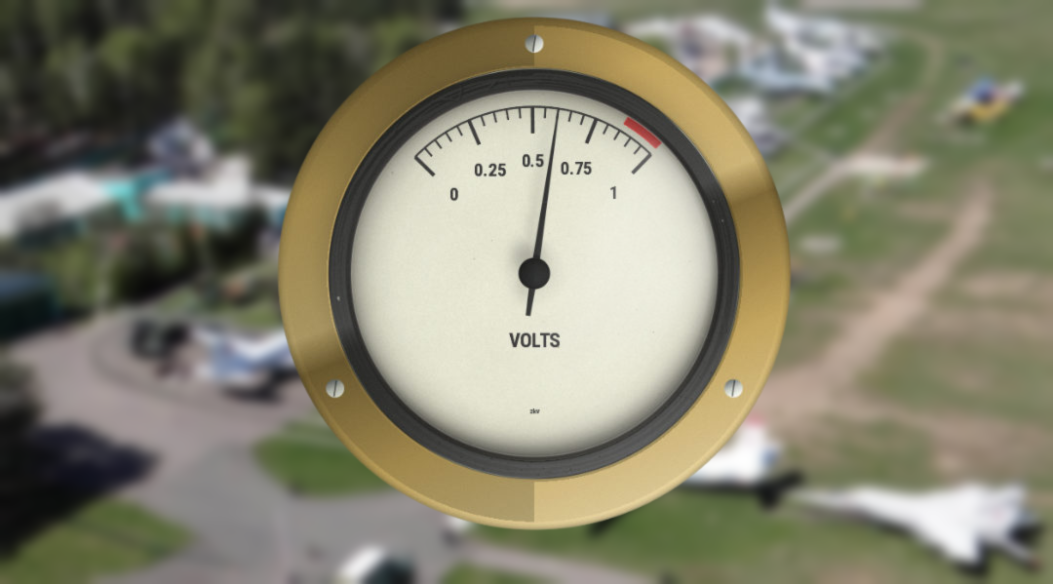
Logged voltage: {"value": 0.6, "unit": "V"}
